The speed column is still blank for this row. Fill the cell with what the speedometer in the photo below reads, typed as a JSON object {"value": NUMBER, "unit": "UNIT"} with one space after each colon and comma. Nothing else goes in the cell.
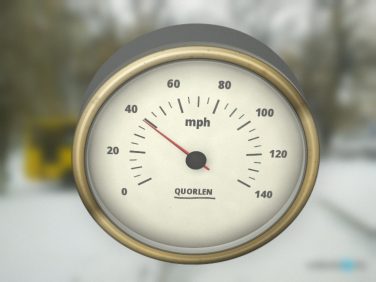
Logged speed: {"value": 40, "unit": "mph"}
